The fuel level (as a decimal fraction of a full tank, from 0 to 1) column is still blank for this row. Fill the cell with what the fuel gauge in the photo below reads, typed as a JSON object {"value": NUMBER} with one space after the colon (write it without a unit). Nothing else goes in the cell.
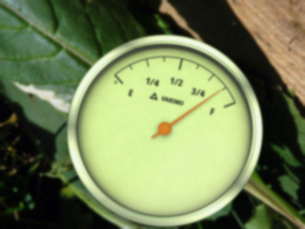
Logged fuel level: {"value": 0.875}
